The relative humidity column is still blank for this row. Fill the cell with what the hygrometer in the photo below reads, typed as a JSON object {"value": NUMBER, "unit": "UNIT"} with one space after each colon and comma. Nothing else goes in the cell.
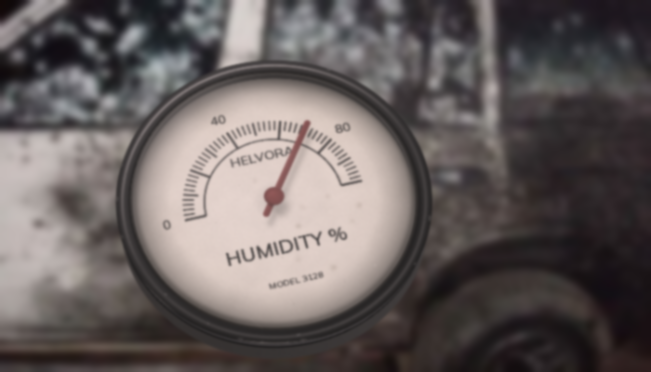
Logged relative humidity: {"value": 70, "unit": "%"}
